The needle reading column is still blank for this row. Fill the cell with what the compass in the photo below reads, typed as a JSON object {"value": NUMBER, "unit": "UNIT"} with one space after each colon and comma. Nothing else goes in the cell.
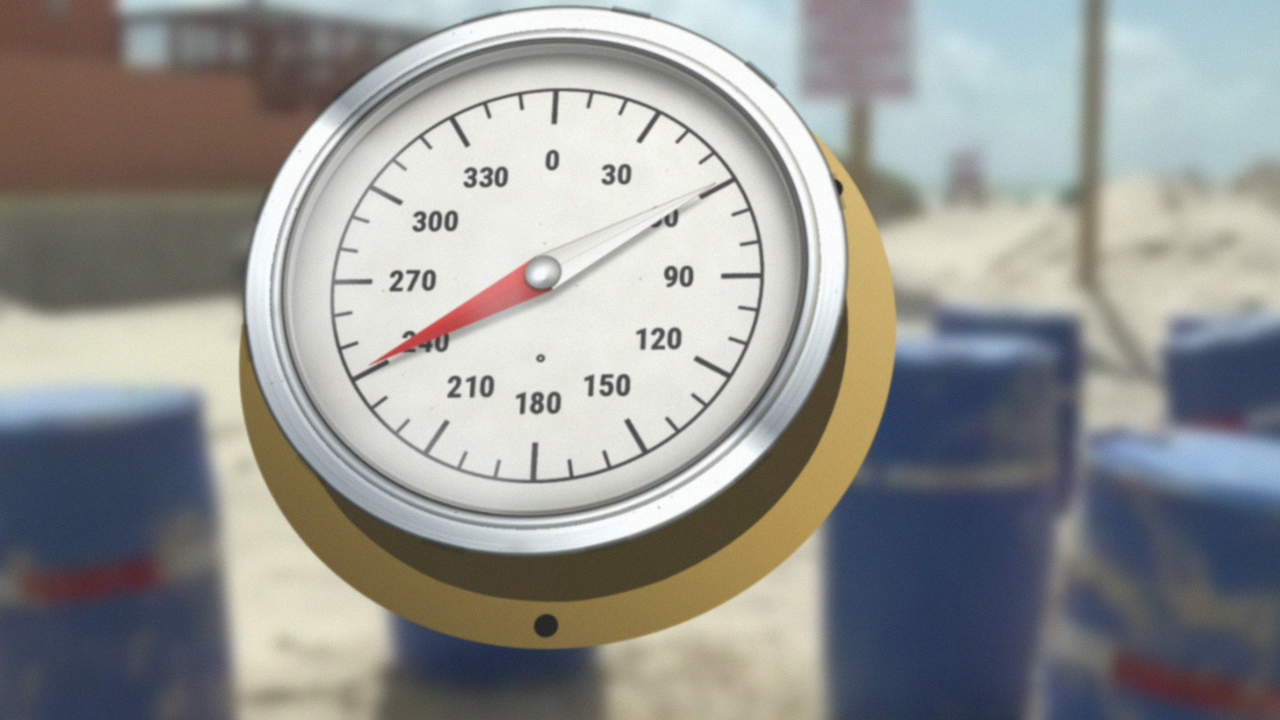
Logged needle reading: {"value": 240, "unit": "°"}
